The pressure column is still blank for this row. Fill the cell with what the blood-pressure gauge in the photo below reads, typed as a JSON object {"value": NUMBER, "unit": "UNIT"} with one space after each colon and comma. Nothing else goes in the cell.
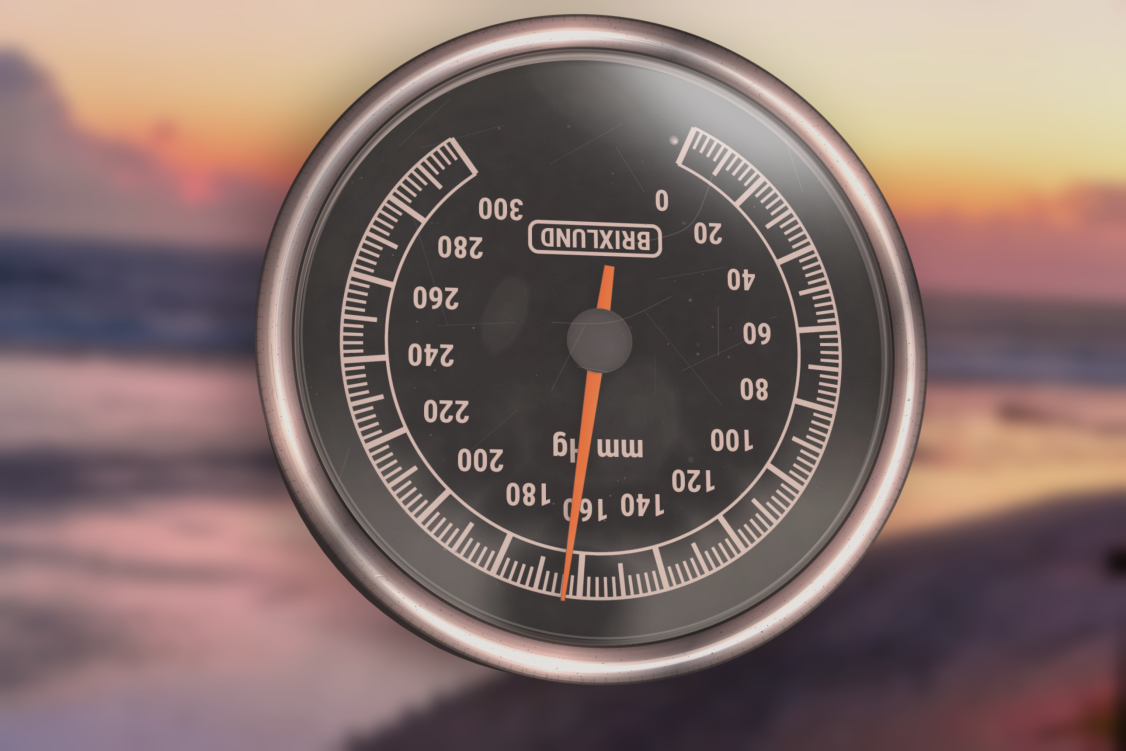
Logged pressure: {"value": 164, "unit": "mmHg"}
